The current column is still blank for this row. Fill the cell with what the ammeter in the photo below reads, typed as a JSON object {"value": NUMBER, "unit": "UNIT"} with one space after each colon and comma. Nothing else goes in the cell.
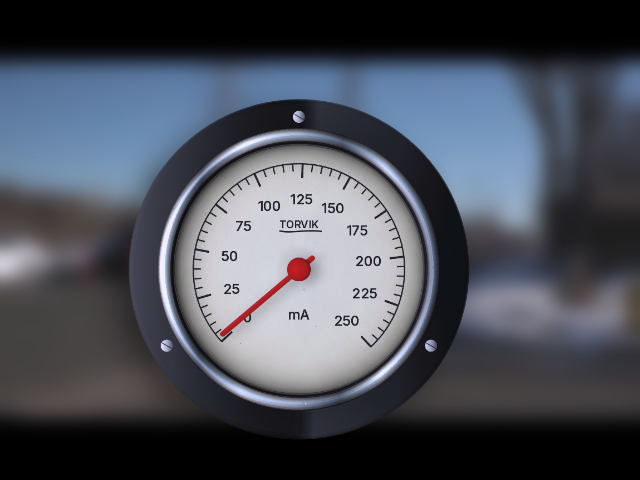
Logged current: {"value": 2.5, "unit": "mA"}
